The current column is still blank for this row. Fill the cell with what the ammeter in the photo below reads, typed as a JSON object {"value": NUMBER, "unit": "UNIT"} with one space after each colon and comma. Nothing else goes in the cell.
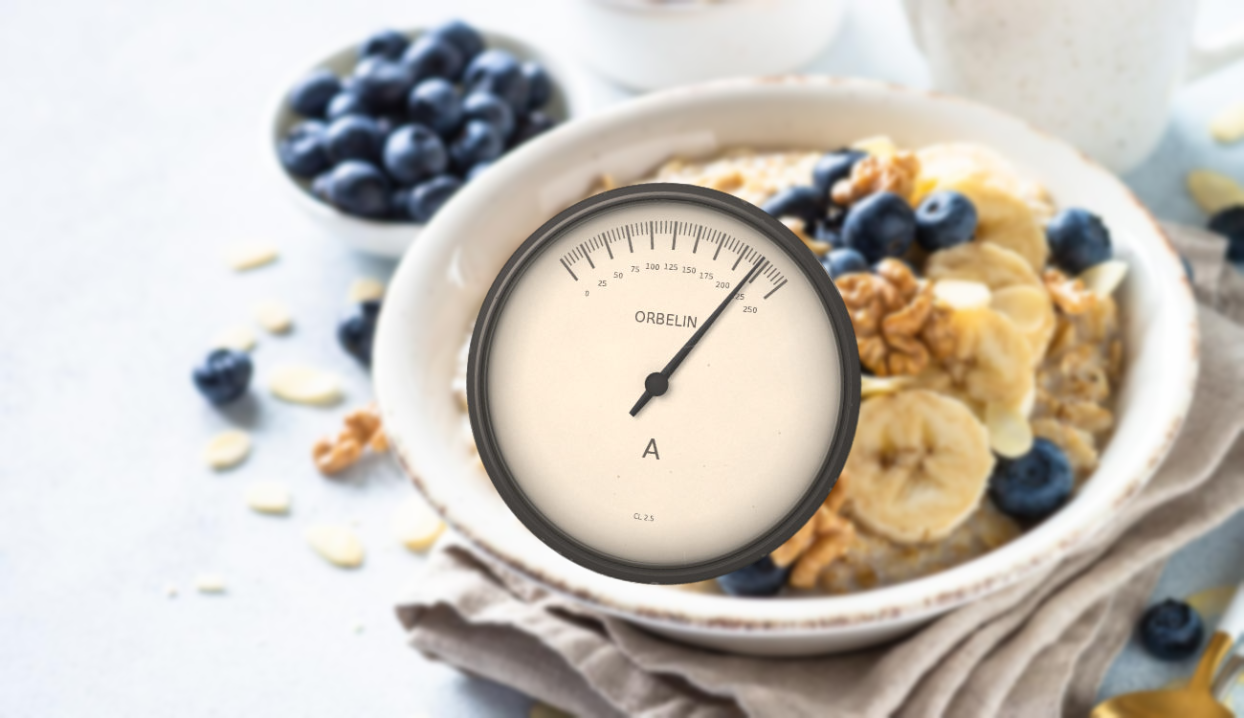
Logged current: {"value": 220, "unit": "A"}
